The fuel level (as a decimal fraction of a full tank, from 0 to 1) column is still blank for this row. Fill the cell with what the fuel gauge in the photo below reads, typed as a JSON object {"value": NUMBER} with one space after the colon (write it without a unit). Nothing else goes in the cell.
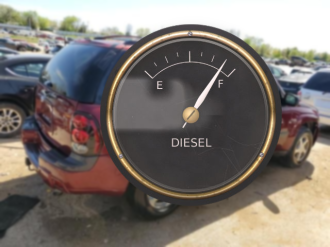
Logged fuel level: {"value": 0.875}
